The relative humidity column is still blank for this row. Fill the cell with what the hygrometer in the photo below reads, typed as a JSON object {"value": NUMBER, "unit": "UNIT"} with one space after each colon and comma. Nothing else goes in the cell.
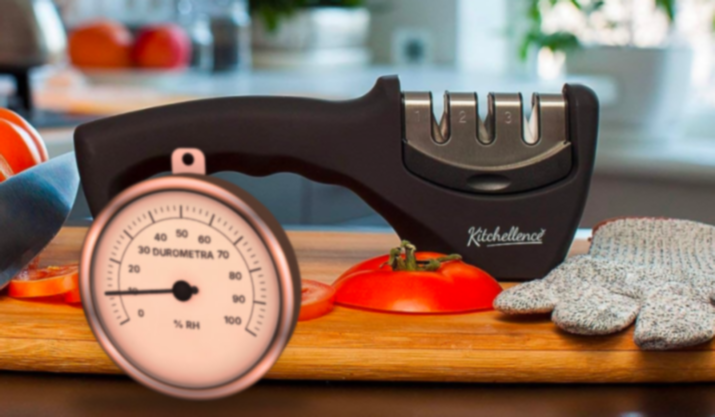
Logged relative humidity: {"value": 10, "unit": "%"}
